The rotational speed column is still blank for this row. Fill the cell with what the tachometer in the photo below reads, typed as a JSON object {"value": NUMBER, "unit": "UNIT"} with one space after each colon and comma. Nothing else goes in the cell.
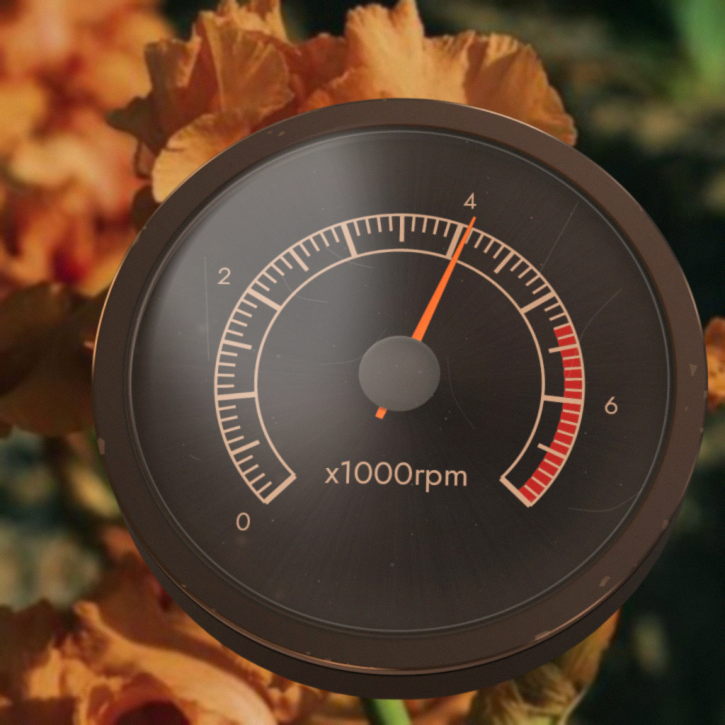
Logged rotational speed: {"value": 4100, "unit": "rpm"}
